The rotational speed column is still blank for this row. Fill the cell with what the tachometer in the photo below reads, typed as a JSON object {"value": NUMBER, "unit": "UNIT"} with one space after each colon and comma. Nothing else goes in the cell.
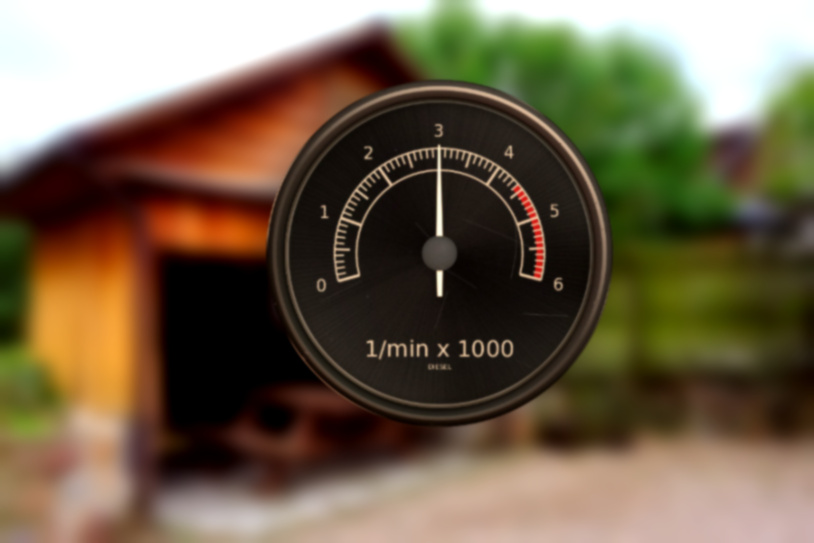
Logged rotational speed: {"value": 3000, "unit": "rpm"}
